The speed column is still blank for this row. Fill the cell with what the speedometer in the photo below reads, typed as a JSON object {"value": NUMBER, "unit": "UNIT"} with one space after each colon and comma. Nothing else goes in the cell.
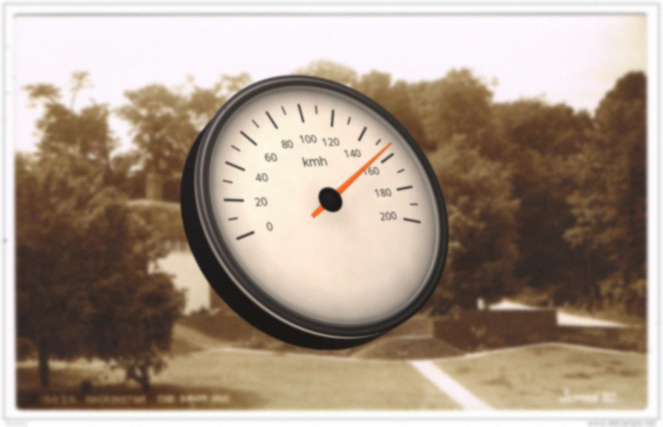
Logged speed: {"value": 155, "unit": "km/h"}
